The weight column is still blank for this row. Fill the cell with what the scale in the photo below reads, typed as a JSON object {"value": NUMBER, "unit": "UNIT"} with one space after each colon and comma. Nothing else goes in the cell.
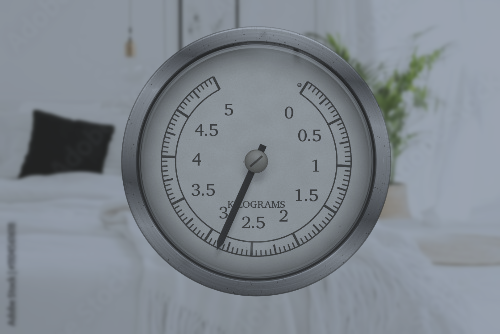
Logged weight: {"value": 2.85, "unit": "kg"}
